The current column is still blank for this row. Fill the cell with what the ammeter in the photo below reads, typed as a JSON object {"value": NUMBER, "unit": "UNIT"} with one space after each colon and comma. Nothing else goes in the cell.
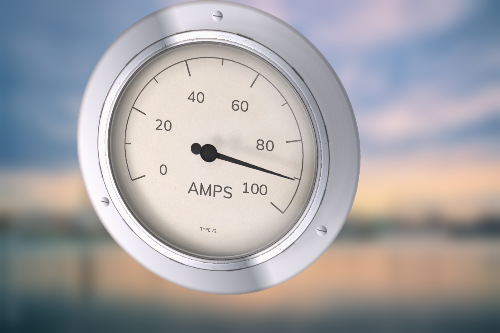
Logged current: {"value": 90, "unit": "A"}
